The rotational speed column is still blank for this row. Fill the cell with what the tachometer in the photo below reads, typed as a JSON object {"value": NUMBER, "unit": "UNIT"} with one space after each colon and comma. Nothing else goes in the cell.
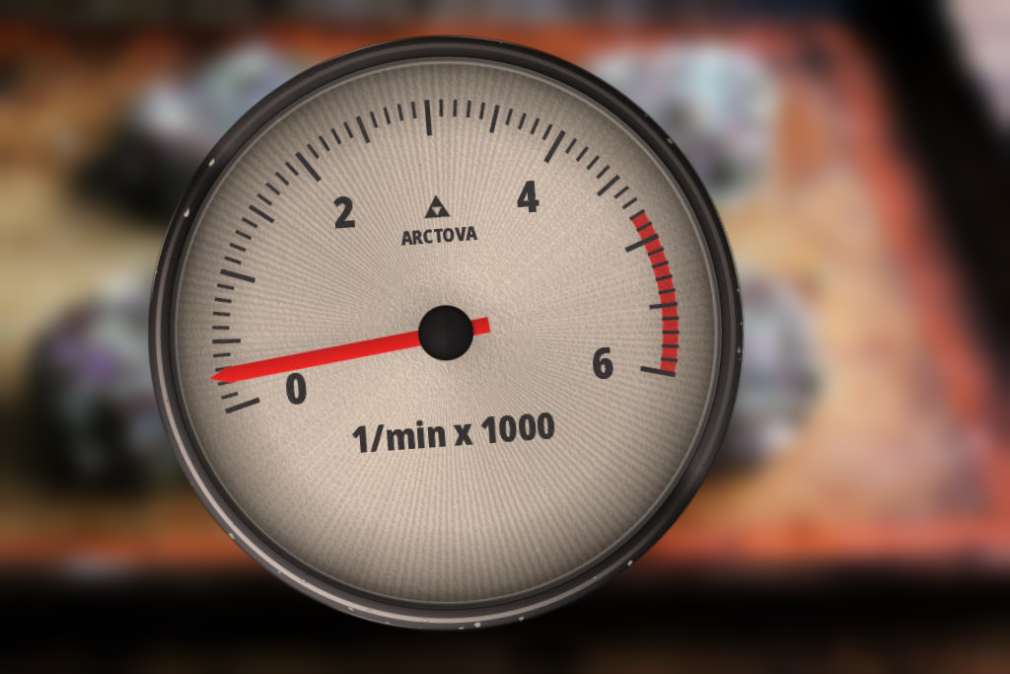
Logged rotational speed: {"value": 250, "unit": "rpm"}
